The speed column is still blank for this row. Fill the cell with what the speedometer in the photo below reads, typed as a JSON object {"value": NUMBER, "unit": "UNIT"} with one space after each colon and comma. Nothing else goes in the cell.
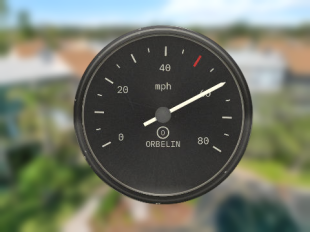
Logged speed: {"value": 60, "unit": "mph"}
